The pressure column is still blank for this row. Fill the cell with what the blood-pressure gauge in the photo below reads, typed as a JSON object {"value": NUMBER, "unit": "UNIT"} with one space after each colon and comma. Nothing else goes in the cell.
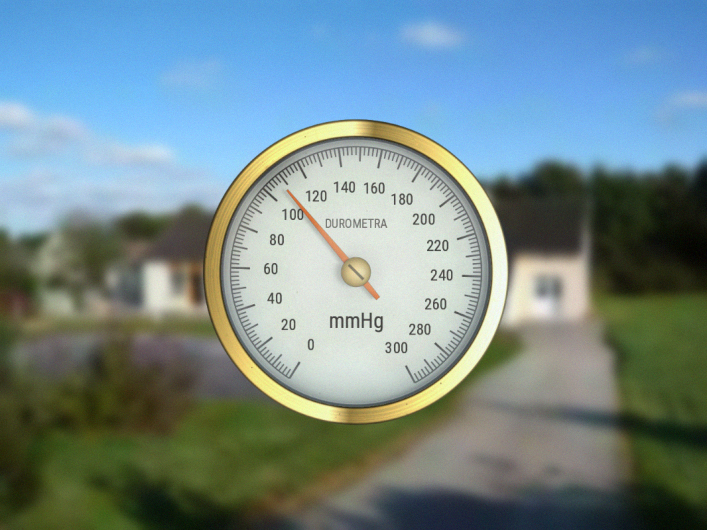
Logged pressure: {"value": 108, "unit": "mmHg"}
